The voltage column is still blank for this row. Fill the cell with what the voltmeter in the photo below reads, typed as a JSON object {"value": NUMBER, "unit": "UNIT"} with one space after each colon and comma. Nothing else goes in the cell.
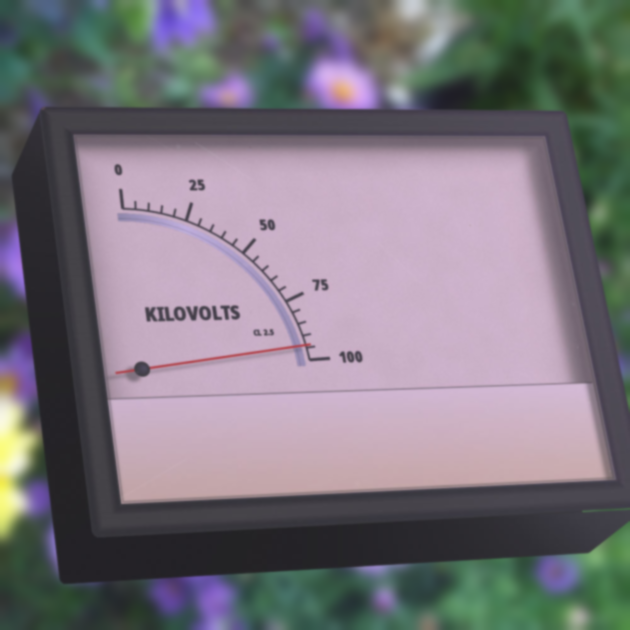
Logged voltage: {"value": 95, "unit": "kV"}
